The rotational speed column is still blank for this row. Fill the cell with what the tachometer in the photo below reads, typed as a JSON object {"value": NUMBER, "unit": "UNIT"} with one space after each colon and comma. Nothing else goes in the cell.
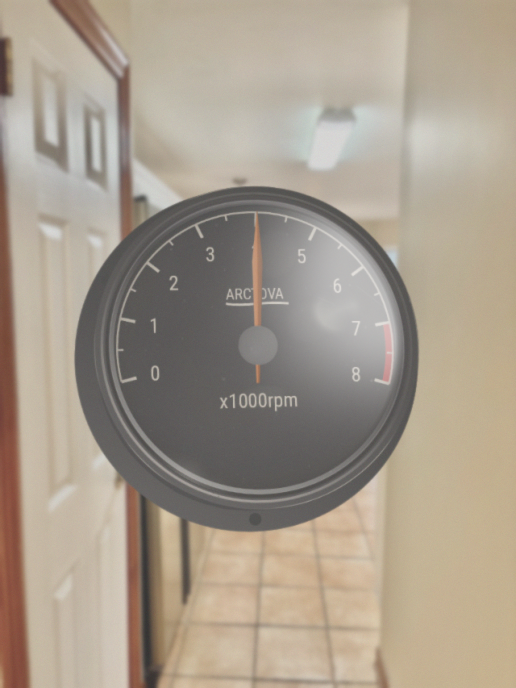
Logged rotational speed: {"value": 4000, "unit": "rpm"}
